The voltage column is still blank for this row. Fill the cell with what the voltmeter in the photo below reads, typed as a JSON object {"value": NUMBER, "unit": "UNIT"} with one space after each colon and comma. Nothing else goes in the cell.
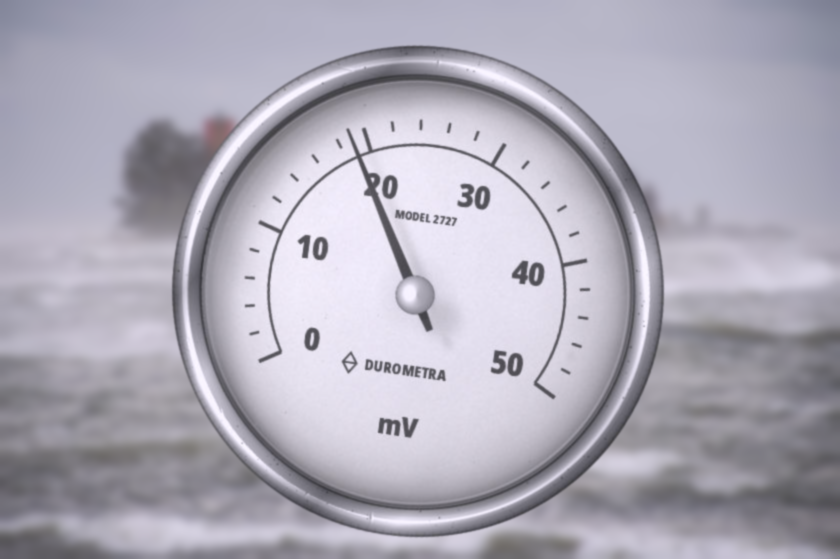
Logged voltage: {"value": 19, "unit": "mV"}
